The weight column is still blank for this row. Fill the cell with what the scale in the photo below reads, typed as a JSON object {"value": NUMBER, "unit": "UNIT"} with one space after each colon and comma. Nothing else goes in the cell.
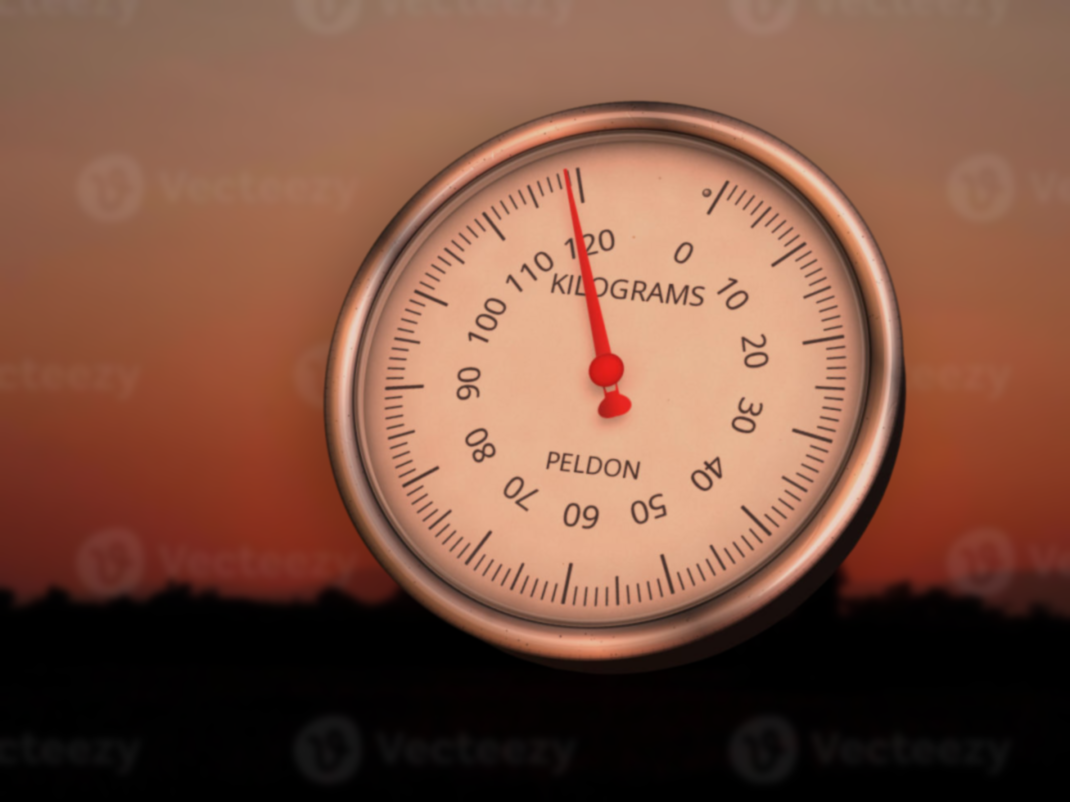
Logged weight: {"value": 119, "unit": "kg"}
